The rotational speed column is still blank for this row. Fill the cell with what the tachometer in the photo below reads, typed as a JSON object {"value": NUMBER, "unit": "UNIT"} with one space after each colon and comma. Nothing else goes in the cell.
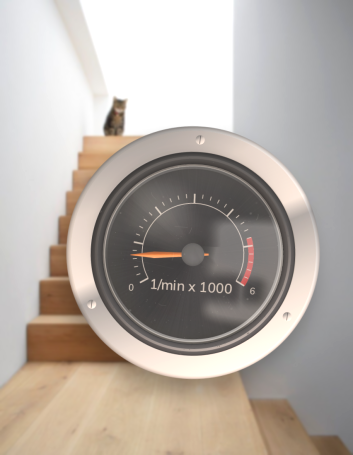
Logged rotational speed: {"value": 700, "unit": "rpm"}
